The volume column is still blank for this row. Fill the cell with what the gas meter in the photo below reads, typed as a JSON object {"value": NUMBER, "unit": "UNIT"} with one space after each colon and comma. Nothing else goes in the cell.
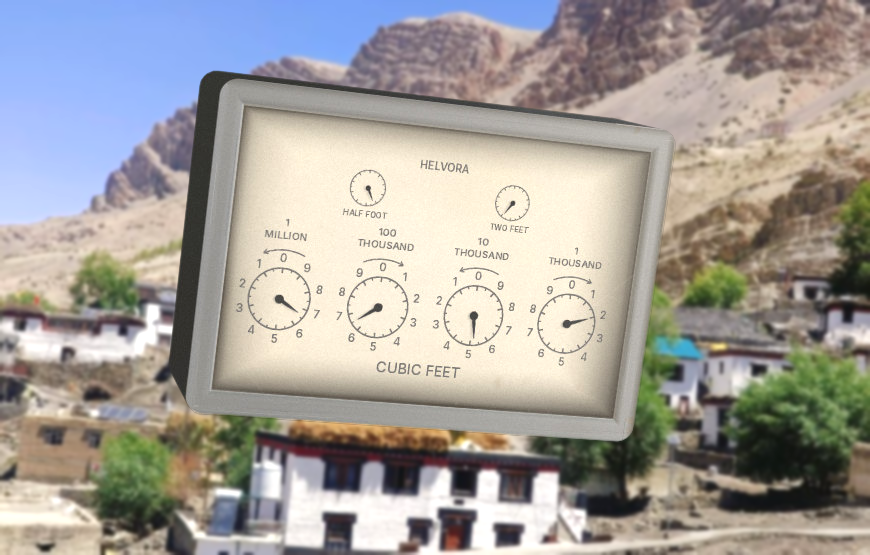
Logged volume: {"value": 665200, "unit": "ft³"}
